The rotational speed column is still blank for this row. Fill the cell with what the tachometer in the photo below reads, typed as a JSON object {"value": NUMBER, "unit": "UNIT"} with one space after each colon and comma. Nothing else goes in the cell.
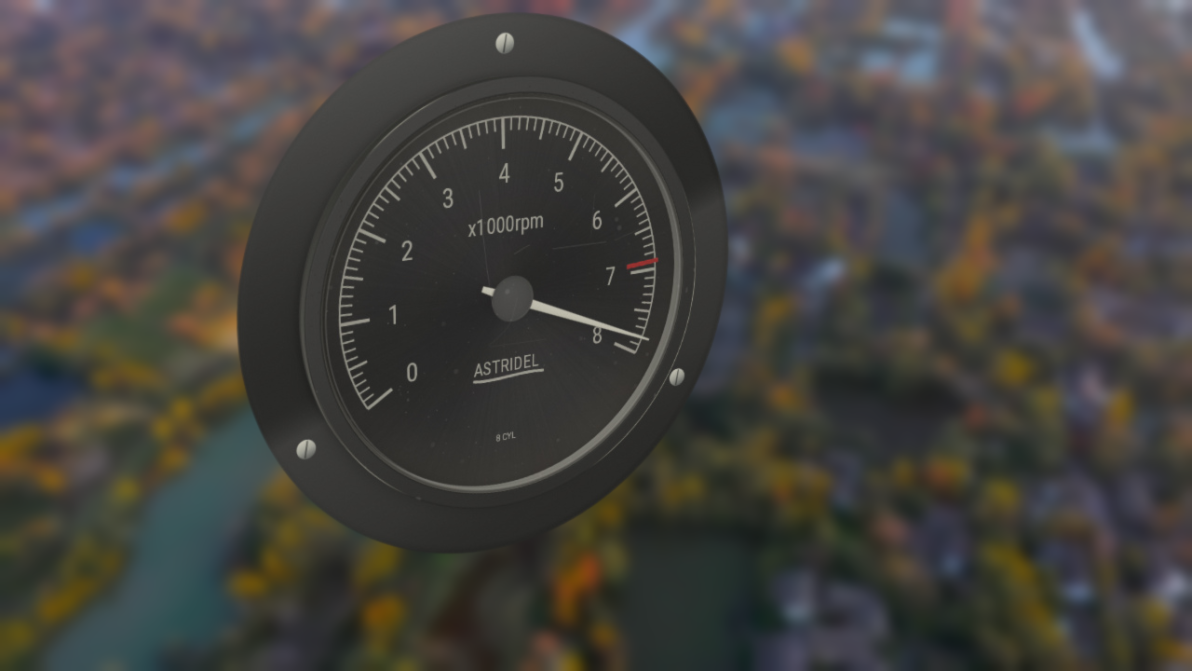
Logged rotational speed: {"value": 7800, "unit": "rpm"}
